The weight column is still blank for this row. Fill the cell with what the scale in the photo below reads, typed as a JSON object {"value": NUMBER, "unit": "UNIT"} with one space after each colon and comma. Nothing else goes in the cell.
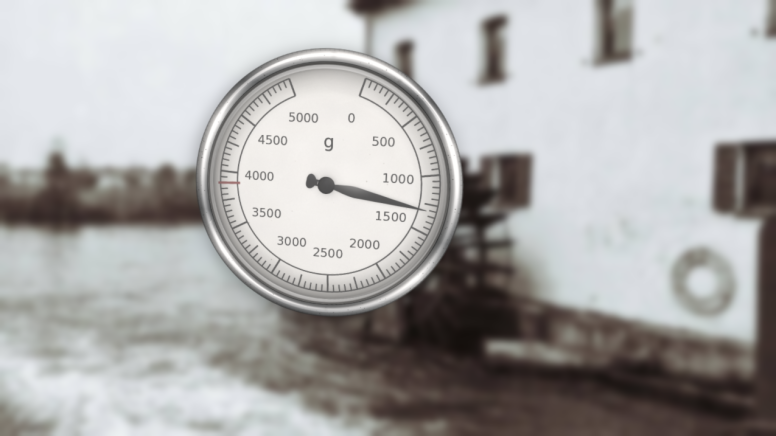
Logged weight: {"value": 1300, "unit": "g"}
